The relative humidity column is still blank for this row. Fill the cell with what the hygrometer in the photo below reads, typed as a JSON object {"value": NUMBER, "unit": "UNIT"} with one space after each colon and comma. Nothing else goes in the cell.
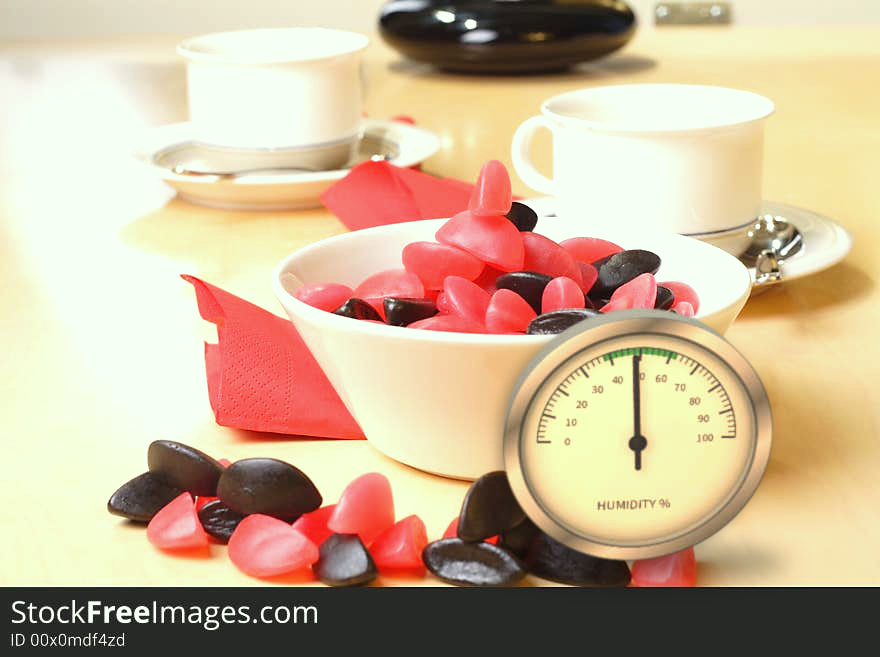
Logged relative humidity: {"value": 48, "unit": "%"}
